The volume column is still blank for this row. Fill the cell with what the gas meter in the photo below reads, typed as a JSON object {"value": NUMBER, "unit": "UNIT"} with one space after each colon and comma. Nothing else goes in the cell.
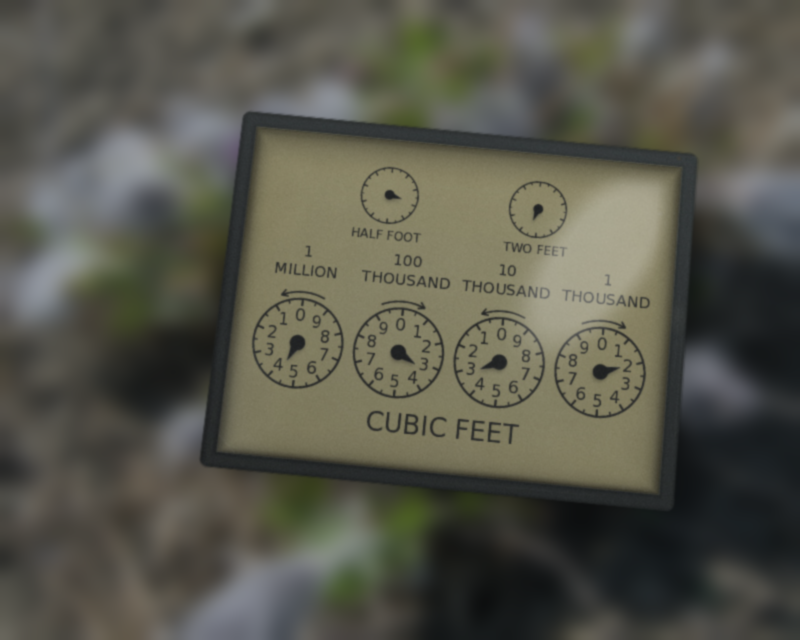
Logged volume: {"value": 433200, "unit": "ft³"}
